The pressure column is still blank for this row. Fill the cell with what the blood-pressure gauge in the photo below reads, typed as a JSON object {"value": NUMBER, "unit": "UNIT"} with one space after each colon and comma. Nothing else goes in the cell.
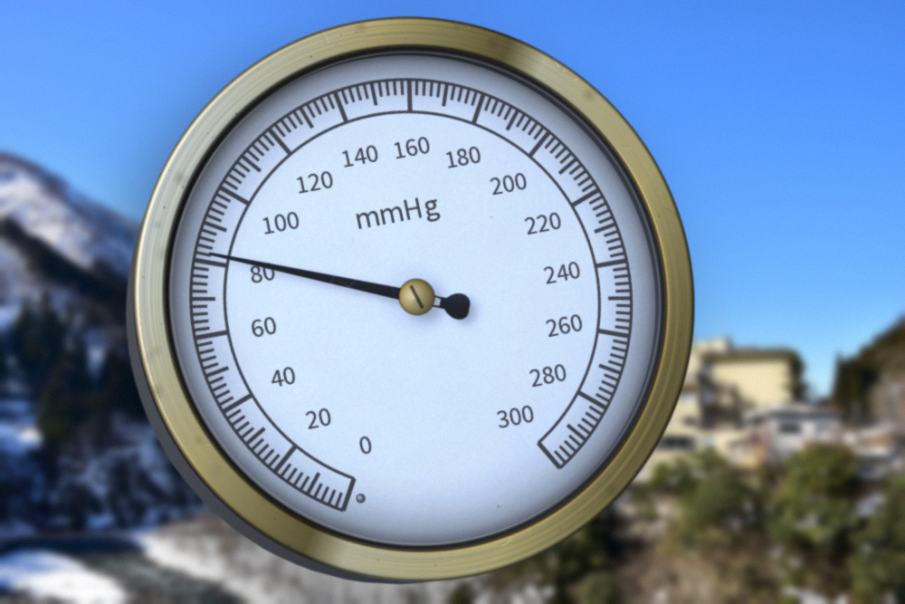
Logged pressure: {"value": 82, "unit": "mmHg"}
